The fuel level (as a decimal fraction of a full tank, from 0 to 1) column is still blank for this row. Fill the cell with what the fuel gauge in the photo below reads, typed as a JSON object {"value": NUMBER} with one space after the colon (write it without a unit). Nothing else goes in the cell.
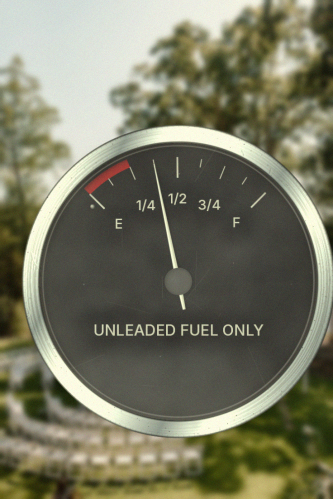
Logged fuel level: {"value": 0.375}
